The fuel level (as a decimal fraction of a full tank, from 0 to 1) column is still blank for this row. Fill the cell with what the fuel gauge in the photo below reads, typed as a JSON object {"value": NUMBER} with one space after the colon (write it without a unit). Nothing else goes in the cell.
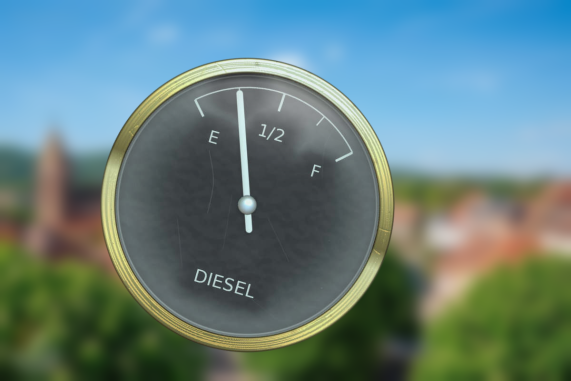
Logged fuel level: {"value": 0.25}
